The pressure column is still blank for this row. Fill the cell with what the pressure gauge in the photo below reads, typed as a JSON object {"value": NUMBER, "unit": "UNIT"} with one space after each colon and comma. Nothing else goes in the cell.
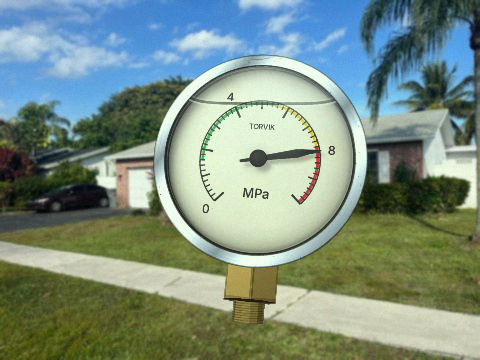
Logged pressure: {"value": 8, "unit": "MPa"}
